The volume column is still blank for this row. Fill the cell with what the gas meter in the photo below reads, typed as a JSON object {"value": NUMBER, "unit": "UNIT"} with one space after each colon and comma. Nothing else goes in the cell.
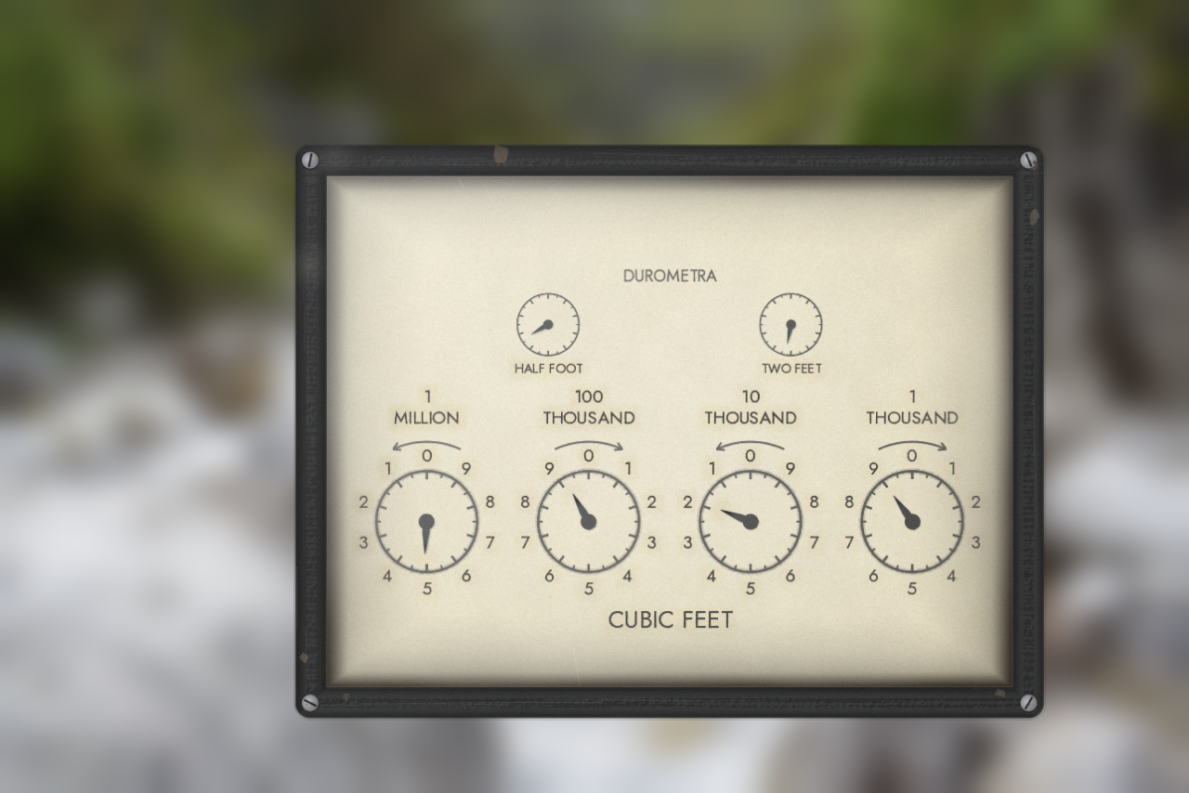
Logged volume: {"value": 491900, "unit": "ft³"}
